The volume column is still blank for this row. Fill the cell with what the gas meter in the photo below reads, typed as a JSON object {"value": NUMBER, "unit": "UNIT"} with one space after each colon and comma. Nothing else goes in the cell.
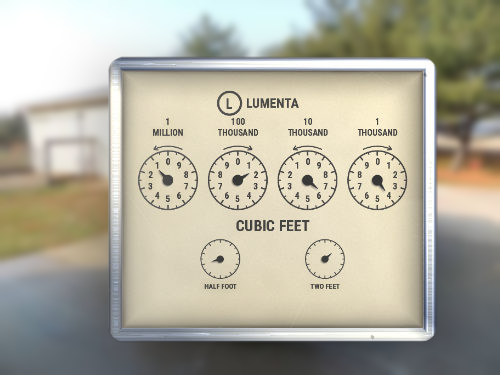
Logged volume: {"value": 116400, "unit": "ft³"}
